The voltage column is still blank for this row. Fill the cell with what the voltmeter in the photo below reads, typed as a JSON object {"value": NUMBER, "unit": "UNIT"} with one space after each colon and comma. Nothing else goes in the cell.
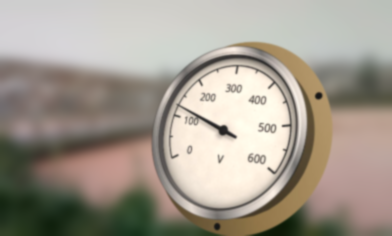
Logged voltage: {"value": 125, "unit": "V"}
